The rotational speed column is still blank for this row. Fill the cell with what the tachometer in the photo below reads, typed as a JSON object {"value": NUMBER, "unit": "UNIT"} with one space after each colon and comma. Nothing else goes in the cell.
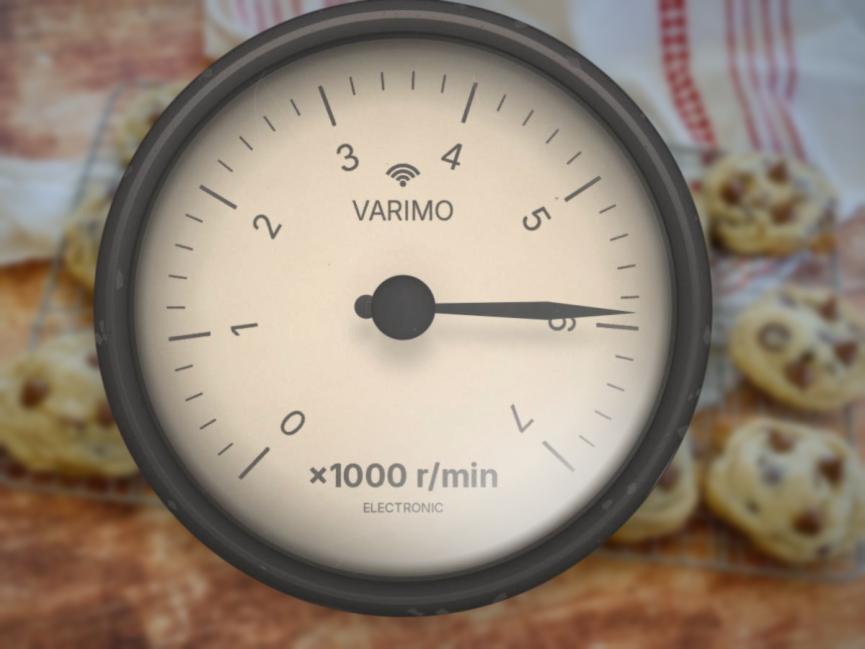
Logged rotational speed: {"value": 5900, "unit": "rpm"}
